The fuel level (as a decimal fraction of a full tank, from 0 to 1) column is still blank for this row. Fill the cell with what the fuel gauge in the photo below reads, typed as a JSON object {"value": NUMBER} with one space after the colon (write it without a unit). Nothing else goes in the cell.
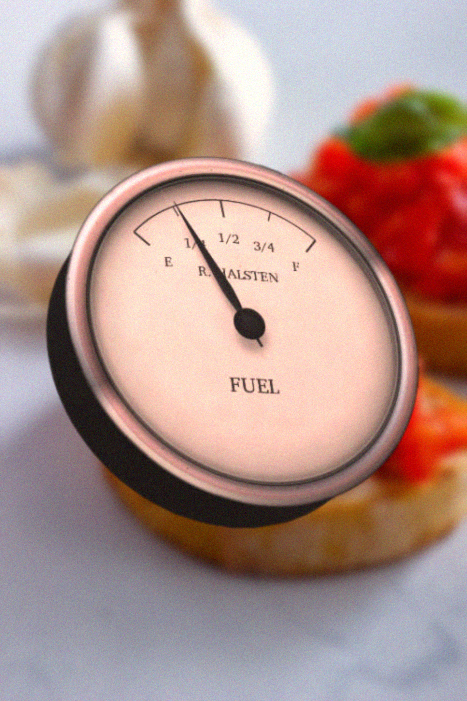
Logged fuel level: {"value": 0.25}
